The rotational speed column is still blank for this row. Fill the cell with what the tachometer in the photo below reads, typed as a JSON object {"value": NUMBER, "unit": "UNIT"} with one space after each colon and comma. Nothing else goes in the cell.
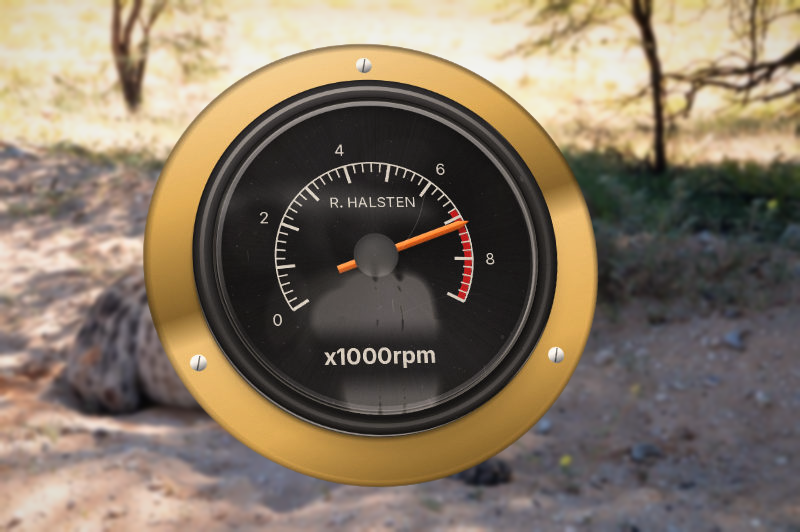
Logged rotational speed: {"value": 7200, "unit": "rpm"}
